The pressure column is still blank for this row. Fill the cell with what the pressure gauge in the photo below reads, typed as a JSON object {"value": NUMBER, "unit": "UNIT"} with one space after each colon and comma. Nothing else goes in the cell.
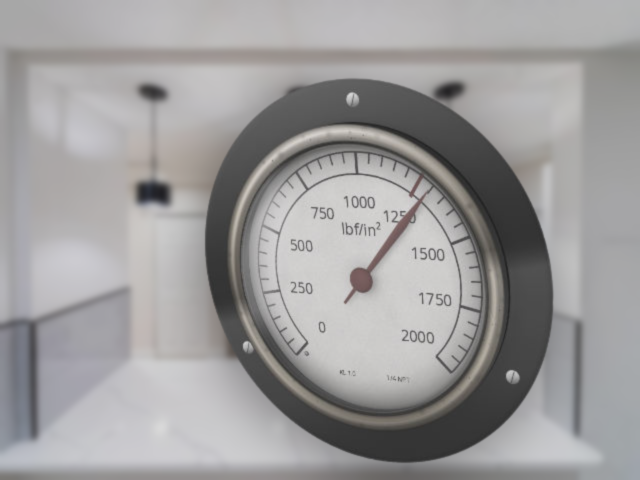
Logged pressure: {"value": 1300, "unit": "psi"}
